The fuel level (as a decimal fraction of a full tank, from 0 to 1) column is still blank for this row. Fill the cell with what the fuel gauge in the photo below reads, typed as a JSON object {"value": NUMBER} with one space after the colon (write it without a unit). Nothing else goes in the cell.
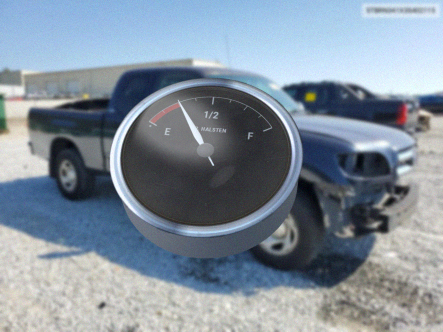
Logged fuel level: {"value": 0.25}
